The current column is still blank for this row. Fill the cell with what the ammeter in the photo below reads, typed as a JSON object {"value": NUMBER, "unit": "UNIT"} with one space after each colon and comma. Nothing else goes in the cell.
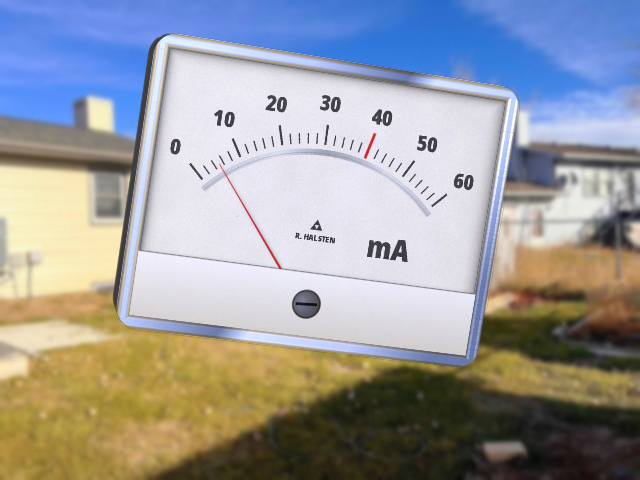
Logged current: {"value": 5, "unit": "mA"}
